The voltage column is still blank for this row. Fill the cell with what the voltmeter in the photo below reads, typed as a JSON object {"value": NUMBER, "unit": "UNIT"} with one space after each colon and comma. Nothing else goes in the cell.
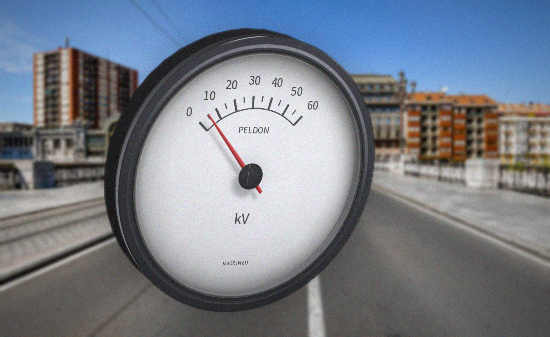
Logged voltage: {"value": 5, "unit": "kV"}
